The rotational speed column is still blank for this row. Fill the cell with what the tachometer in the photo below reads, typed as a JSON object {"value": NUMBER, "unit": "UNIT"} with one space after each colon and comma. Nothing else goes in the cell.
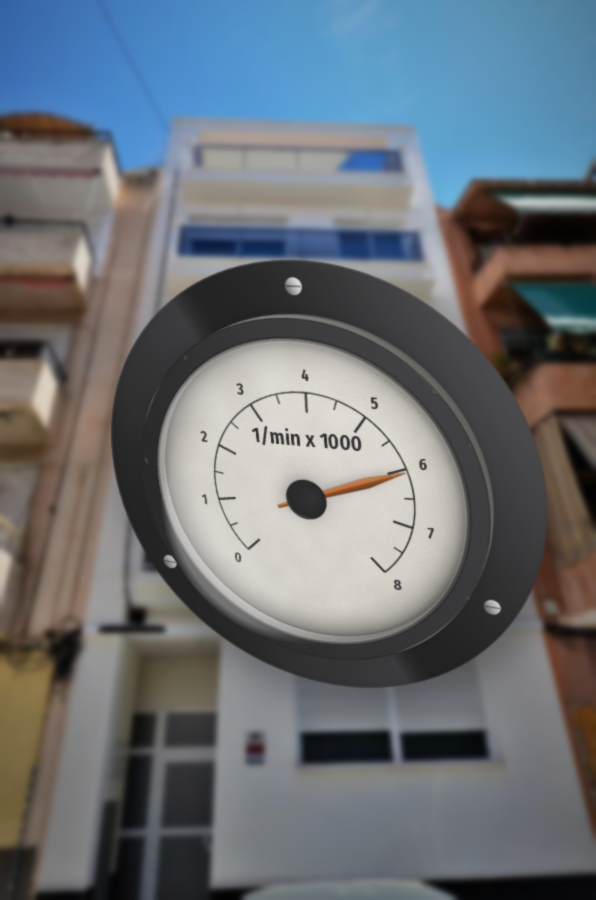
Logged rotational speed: {"value": 6000, "unit": "rpm"}
